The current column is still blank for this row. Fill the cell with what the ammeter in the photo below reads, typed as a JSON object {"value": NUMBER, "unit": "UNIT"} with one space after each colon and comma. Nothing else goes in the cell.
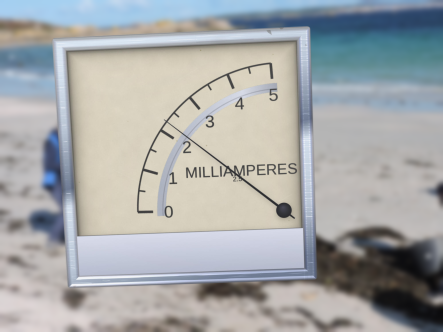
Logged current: {"value": 2.25, "unit": "mA"}
